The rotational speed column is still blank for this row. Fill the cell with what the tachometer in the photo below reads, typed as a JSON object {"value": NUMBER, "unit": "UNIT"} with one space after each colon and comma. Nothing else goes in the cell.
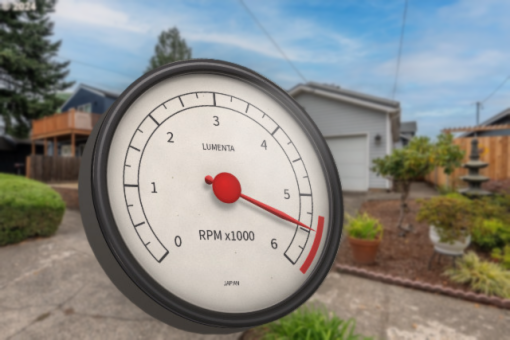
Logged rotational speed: {"value": 5500, "unit": "rpm"}
